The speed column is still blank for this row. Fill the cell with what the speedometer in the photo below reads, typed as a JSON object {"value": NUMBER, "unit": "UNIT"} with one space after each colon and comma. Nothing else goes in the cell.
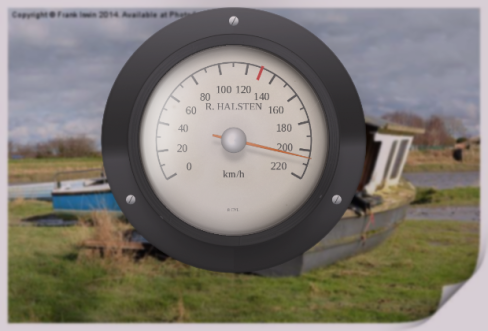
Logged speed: {"value": 205, "unit": "km/h"}
